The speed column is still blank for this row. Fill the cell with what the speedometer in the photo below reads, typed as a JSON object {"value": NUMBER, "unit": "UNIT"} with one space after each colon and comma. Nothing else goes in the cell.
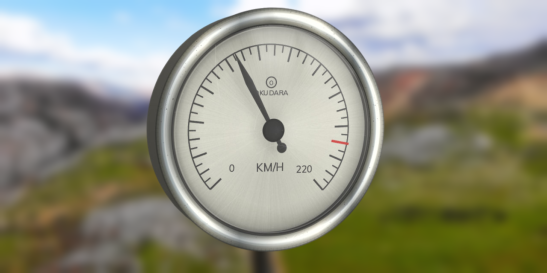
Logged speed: {"value": 85, "unit": "km/h"}
